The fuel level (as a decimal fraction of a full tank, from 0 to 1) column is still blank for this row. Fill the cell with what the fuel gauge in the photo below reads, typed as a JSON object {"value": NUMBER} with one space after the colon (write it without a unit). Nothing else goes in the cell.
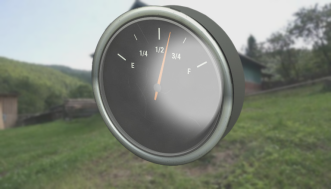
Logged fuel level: {"value": 0.625}
